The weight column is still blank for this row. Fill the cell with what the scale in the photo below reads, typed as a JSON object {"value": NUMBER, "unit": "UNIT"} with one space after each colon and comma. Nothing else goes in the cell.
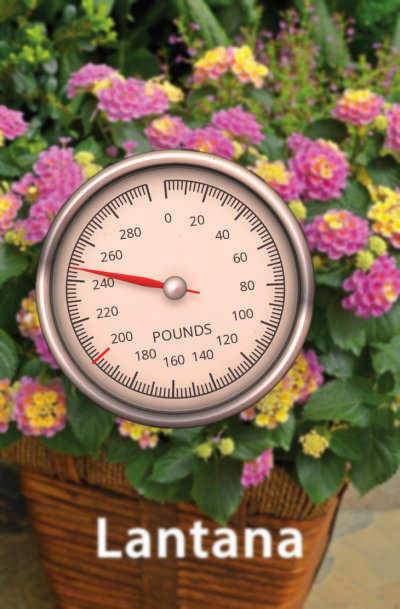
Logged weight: {"value": 246, "unit": "lb"}
